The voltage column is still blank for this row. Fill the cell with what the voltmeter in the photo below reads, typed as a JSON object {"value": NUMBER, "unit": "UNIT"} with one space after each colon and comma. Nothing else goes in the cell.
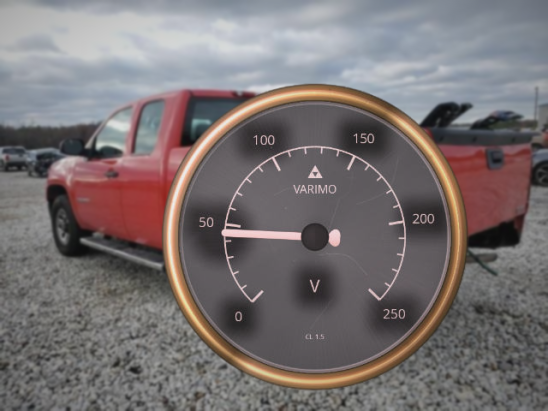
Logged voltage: {"value": 45, "unit": "V"}
